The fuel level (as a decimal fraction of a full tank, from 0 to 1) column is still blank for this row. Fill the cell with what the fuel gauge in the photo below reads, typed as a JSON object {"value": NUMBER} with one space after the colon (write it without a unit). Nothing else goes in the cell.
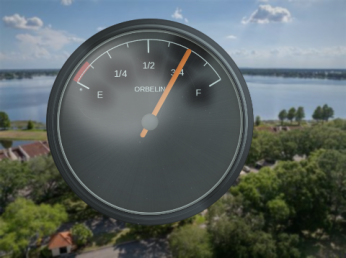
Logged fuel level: {"value": 0.75}
